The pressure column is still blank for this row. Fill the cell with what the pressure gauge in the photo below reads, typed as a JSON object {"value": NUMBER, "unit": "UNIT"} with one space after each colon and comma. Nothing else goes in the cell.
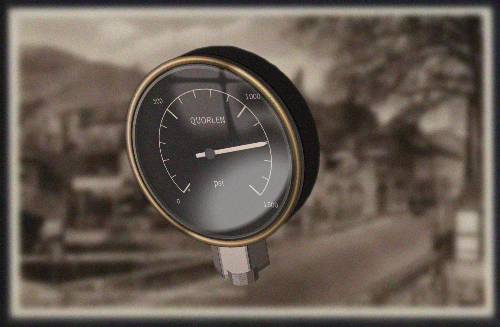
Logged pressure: {"value": 1200, "unit": "psi"}
